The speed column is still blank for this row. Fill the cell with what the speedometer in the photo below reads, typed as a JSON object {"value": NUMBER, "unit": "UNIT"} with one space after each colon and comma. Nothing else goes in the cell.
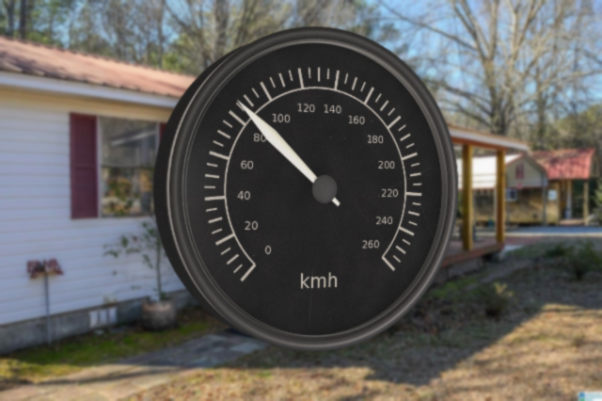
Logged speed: {"value": 85, "unit": "km/h"}
